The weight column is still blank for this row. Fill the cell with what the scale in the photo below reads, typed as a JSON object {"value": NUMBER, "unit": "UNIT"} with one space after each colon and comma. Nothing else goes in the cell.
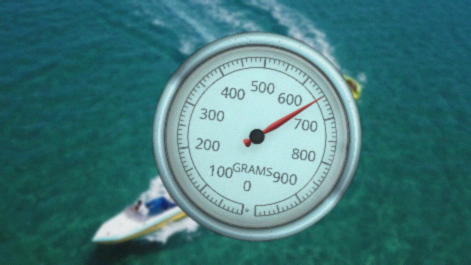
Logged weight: {"value": 650, "unit": "g"}
